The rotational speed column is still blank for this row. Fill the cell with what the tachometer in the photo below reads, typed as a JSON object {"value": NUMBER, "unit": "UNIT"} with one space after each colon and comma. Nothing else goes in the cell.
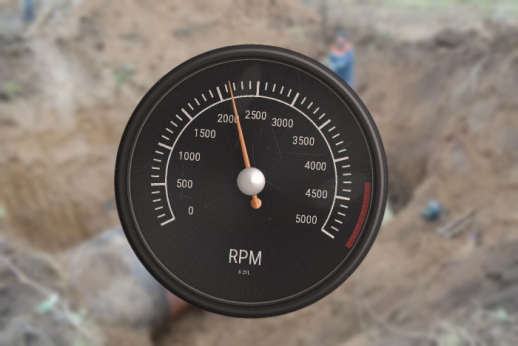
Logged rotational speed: {"value": 2150, "unit": "rpm"}
